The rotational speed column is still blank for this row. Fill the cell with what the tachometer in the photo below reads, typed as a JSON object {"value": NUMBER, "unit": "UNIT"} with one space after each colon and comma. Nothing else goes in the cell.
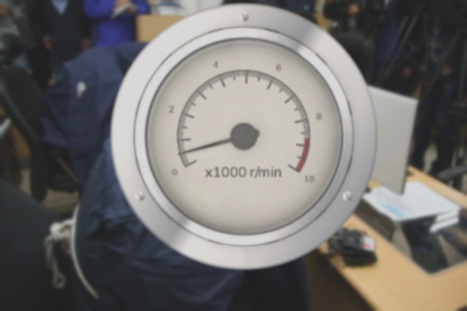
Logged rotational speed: {"value": 500, "unit": "rpm"}
